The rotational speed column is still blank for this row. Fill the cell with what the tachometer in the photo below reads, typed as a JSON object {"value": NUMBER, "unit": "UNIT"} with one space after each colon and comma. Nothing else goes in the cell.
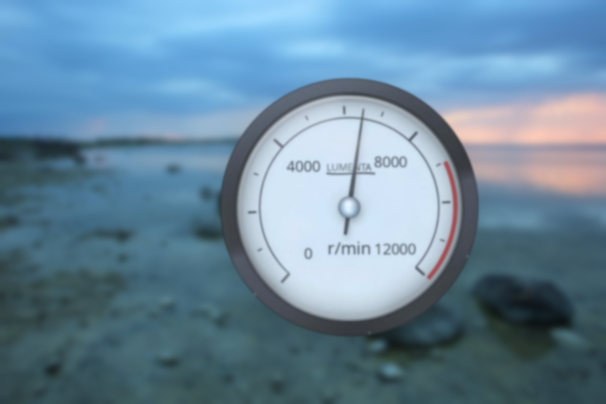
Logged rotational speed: {"value": 6500, "unit": "rpm"}
